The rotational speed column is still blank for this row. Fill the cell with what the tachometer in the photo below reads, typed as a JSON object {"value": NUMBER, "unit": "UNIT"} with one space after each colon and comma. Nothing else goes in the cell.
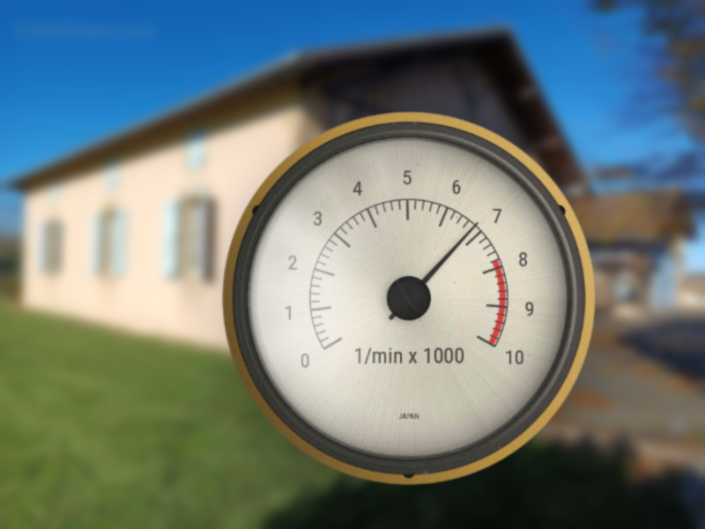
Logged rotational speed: {"value": 6800, "unit": "rpm"}
